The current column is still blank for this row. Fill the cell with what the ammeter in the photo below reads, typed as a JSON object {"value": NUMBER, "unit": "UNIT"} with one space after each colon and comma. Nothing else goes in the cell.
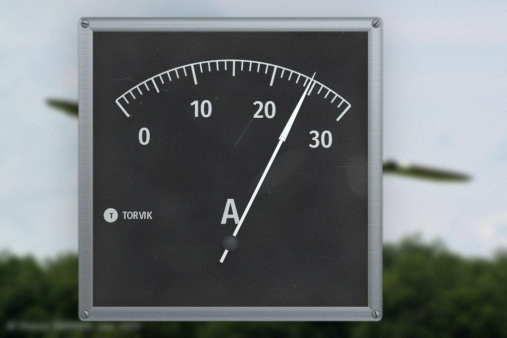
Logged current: {"value": 24.5, "unit": "A"}
